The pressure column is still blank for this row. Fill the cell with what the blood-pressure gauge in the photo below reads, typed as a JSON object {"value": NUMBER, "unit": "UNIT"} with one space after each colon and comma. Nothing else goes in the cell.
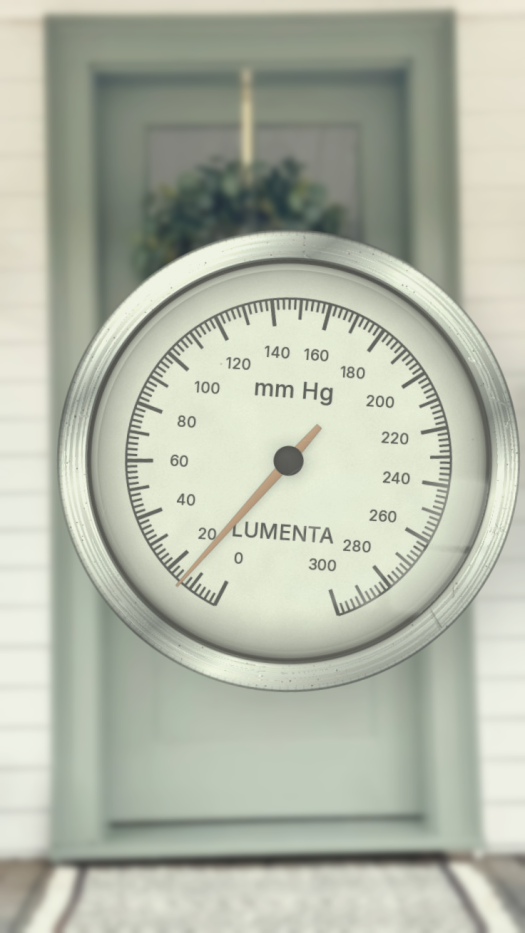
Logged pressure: {"value": 14, "unit": "mmHg"}
